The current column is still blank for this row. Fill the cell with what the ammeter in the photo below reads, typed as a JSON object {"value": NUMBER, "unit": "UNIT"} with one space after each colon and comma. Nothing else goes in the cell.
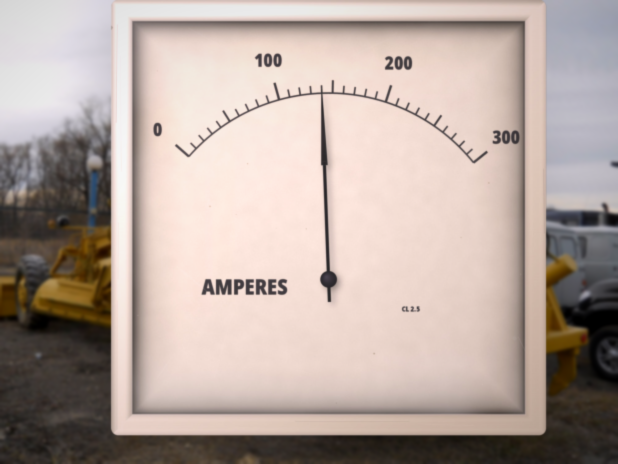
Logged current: {"value": 140, "unit": "A"}
